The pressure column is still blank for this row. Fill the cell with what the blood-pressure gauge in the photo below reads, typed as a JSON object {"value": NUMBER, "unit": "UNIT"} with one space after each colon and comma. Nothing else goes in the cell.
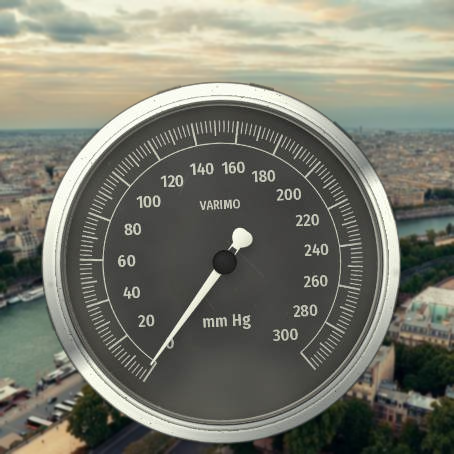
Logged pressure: {"value": 2, "unit": "mmHg"}
